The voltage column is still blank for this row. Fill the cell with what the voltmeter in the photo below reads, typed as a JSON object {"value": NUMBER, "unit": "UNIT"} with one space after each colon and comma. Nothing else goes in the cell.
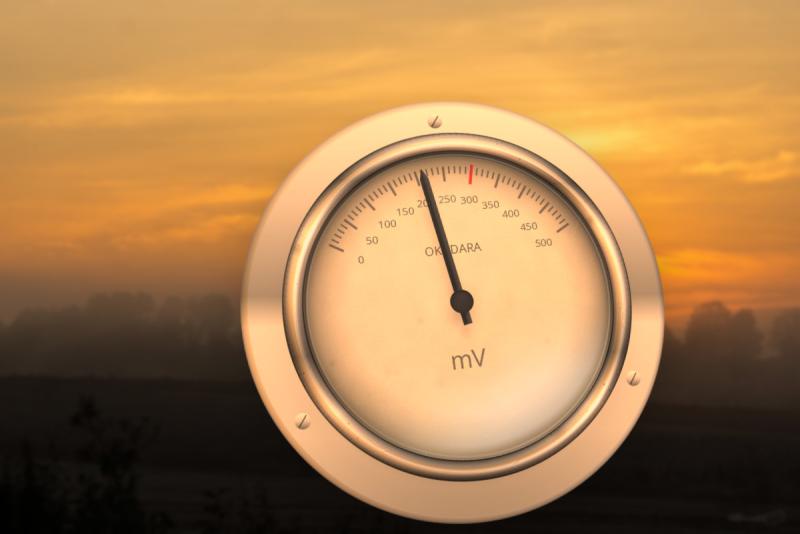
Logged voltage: {"value": 210, "unit": "mV"}
